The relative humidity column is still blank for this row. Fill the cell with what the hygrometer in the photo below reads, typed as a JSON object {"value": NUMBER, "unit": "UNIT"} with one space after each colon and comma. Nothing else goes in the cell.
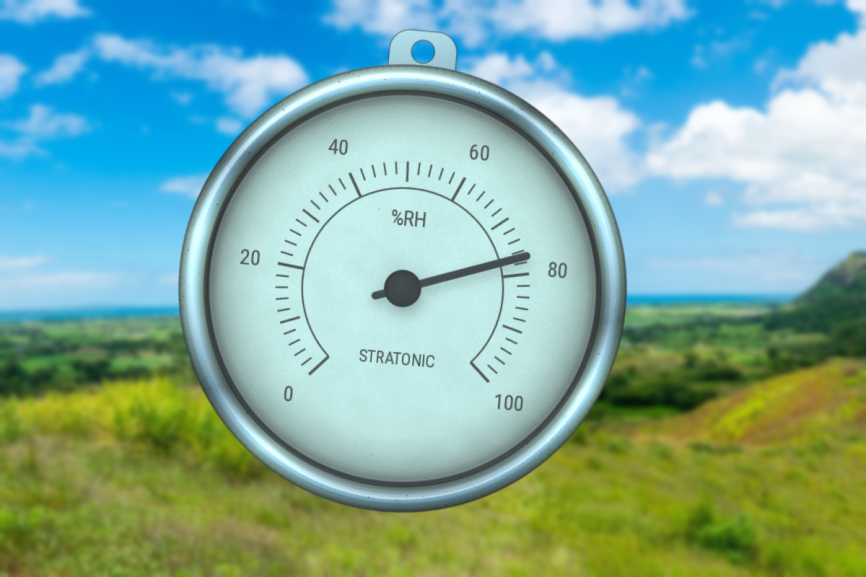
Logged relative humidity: {"value": 77, "unit": "%"}
